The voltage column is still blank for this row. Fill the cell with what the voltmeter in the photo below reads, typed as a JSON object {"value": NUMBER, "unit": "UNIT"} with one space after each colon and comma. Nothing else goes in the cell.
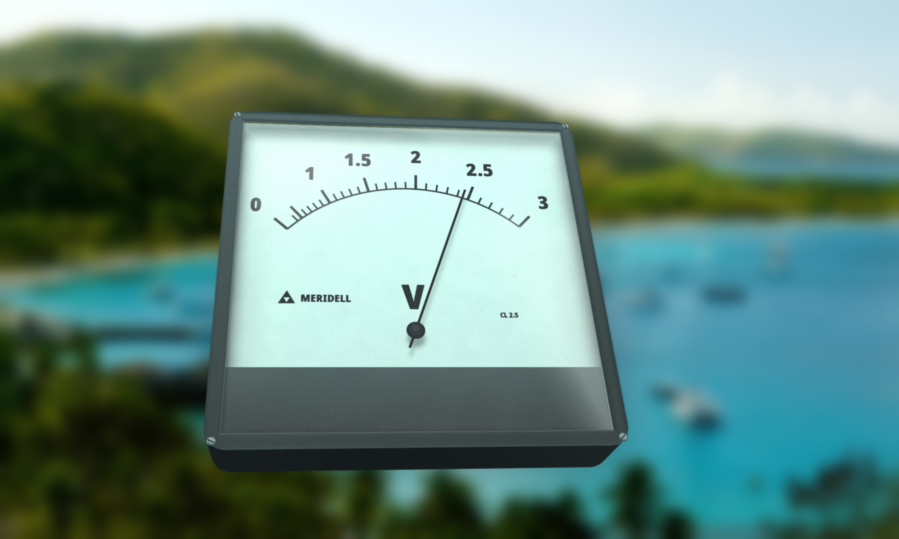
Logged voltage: {"value": 2.45, "unit": "V"}
